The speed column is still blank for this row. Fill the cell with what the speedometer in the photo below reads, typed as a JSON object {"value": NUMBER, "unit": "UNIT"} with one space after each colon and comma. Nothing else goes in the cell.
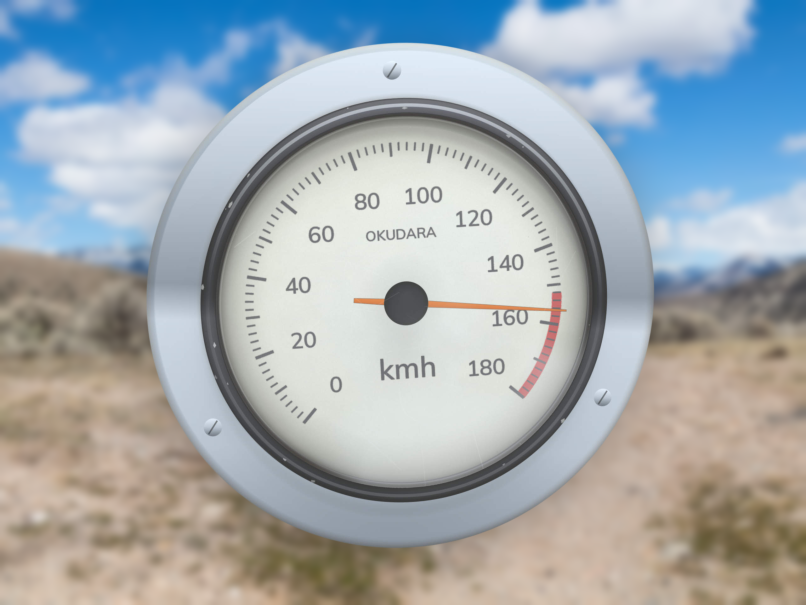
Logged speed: {"value": 156, "unit": "km/h"}
